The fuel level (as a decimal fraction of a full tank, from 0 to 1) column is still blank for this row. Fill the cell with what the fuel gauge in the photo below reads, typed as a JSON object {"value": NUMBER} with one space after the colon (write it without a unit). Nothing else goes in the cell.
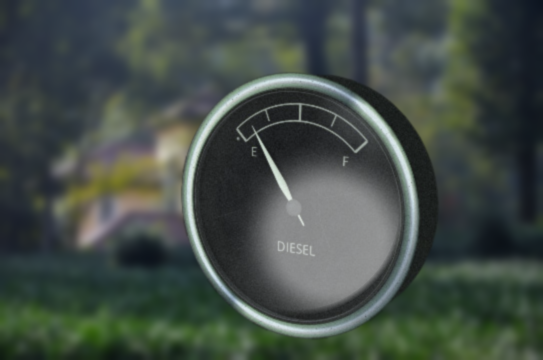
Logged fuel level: {"value": 0.125}
